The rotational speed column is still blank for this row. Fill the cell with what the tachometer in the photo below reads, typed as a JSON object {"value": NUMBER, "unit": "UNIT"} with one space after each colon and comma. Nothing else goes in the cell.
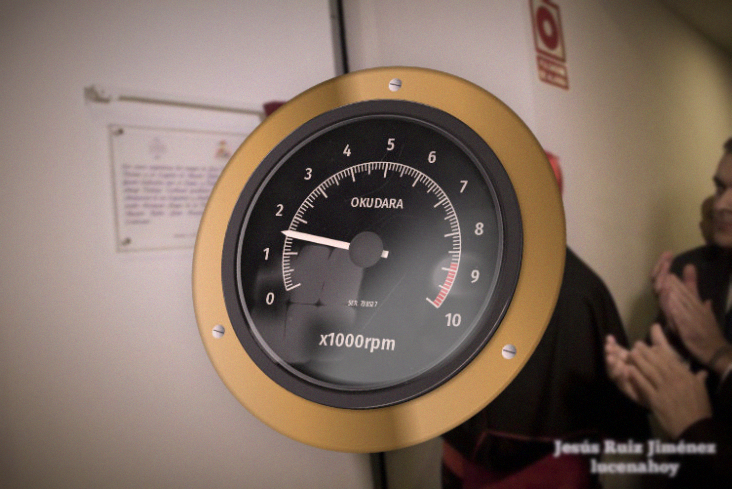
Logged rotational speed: {"value": 1500, "unit": "rpm"}
